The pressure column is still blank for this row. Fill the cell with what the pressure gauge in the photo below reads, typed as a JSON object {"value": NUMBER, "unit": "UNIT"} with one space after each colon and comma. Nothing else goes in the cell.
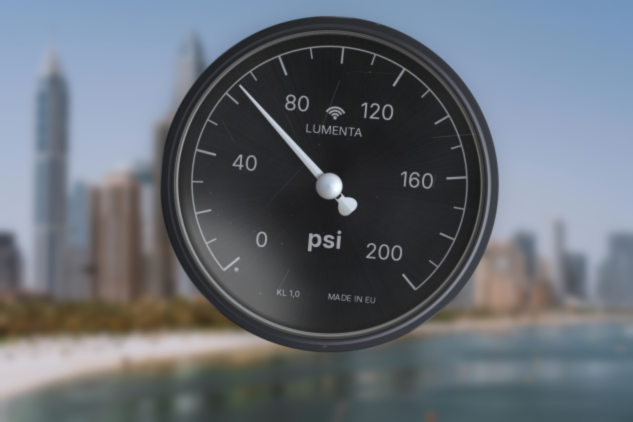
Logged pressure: {"value": 65, "unit": "psi"}
